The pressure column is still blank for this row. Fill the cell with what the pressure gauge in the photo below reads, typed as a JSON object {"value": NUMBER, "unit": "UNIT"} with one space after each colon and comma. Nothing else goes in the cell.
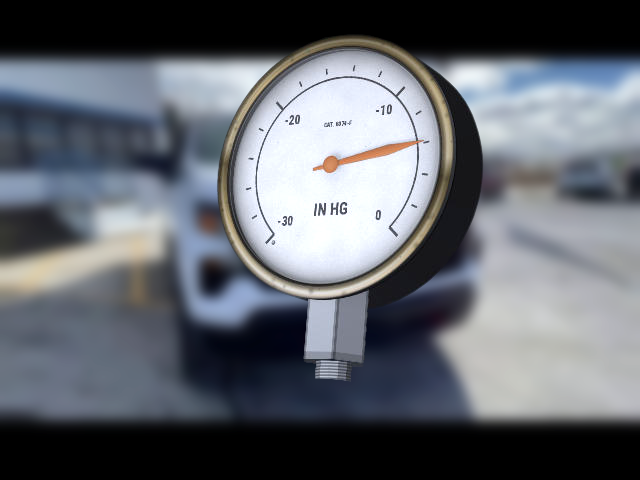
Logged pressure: {"value": -6, "unit": "inHg"}
